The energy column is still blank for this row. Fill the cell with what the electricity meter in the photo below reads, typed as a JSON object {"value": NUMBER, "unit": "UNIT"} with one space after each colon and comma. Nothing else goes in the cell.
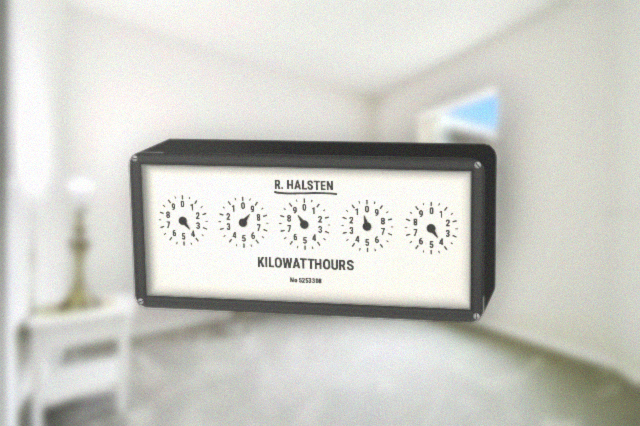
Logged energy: {"value": 38904, "unit": "kWh"}
